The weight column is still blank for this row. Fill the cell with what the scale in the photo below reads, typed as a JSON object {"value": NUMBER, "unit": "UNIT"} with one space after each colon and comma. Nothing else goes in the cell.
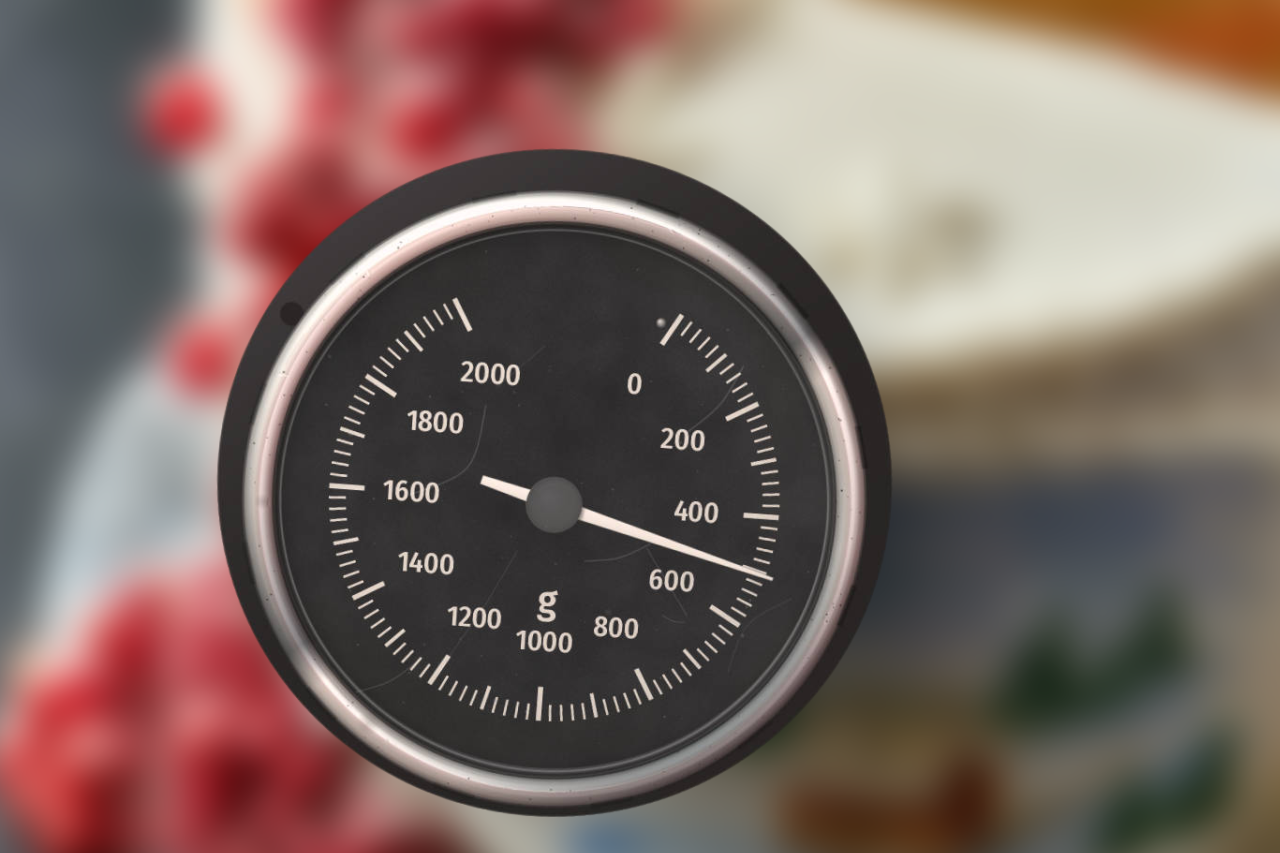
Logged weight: {"value": 500, "unit": "g"}
